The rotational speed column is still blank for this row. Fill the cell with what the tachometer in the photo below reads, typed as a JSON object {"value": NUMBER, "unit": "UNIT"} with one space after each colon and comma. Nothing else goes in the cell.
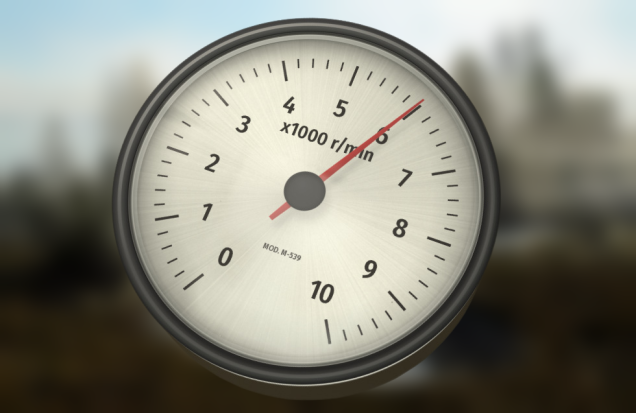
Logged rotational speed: {"value": 6000, "unit": "rpm"}
